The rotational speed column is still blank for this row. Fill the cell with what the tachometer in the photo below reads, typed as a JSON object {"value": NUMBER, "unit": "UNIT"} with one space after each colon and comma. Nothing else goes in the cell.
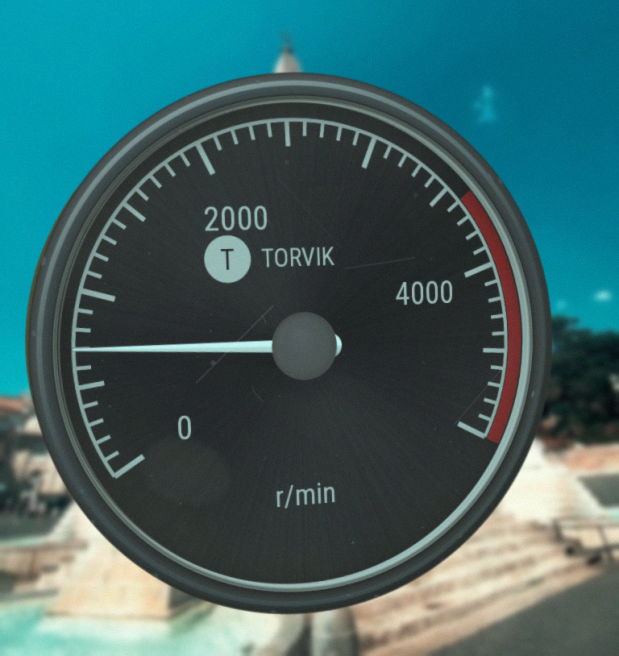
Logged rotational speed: {"value": 700, "unit": "rpm"}
